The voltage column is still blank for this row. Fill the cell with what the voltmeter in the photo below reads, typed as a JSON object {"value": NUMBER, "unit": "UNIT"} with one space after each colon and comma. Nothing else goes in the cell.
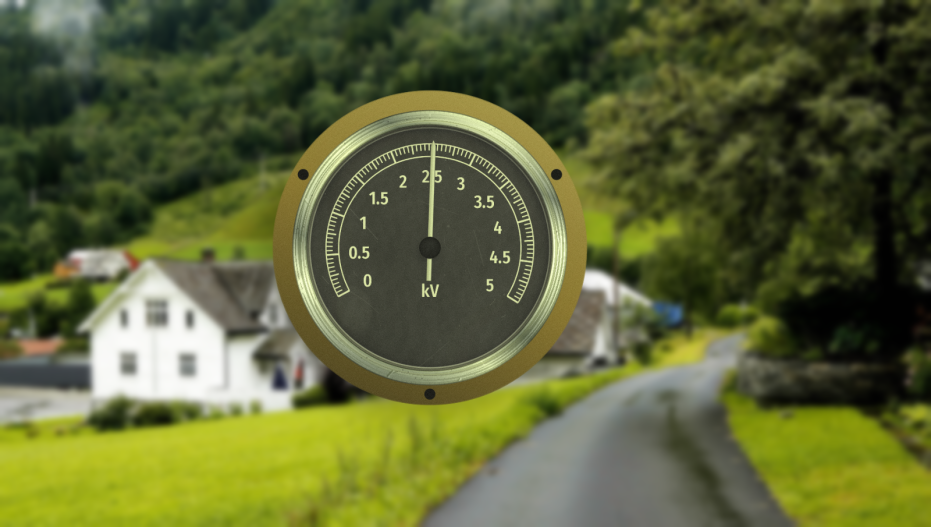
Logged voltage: {"value": 2.5, "unit": "kV"}
